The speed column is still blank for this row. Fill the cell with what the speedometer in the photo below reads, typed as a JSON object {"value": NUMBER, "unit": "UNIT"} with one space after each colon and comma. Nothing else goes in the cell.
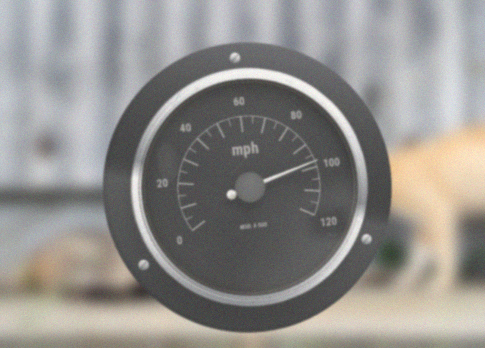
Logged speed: {"value": 97.5, "unit": "mph"}
